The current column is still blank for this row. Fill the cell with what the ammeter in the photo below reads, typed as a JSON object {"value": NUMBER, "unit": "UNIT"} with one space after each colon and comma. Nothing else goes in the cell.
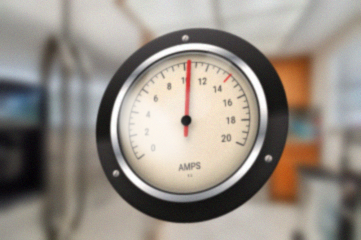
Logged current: {"value": 10.5, "unit": "A"}
